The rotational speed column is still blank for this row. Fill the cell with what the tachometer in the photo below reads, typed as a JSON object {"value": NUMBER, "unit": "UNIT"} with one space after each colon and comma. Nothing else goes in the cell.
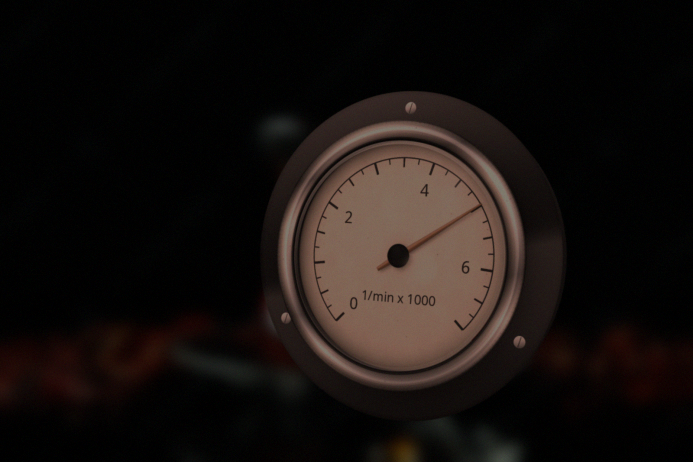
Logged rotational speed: {"value": 5000, "unit": "rpm"}
